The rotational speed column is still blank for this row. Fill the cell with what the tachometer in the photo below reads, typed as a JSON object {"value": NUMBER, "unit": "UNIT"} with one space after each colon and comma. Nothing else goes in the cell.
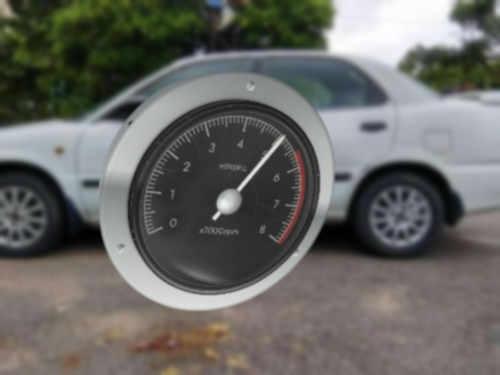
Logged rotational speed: {"value": 5000, "unit": "rpm"}
